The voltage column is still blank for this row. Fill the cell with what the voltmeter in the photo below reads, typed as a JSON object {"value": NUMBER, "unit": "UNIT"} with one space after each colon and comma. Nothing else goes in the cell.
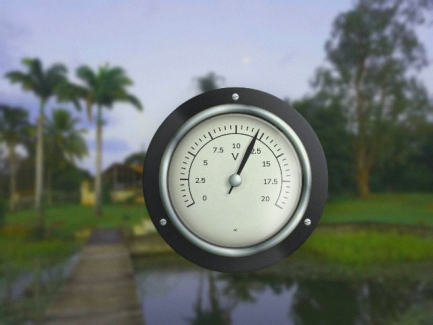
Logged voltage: {"value": 12, "unit": "V"}
